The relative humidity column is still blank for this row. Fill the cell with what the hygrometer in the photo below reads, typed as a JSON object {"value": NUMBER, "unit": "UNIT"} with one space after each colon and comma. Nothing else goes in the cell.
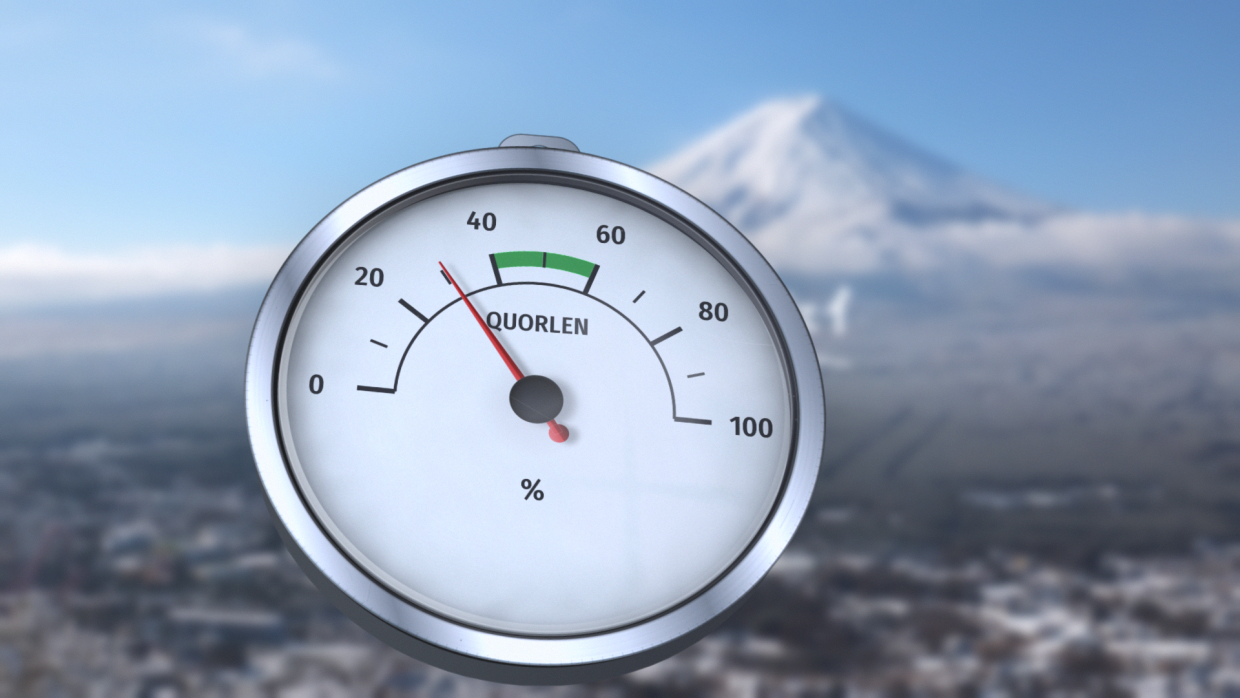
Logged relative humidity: {"value": 30, "unit": "%"}
